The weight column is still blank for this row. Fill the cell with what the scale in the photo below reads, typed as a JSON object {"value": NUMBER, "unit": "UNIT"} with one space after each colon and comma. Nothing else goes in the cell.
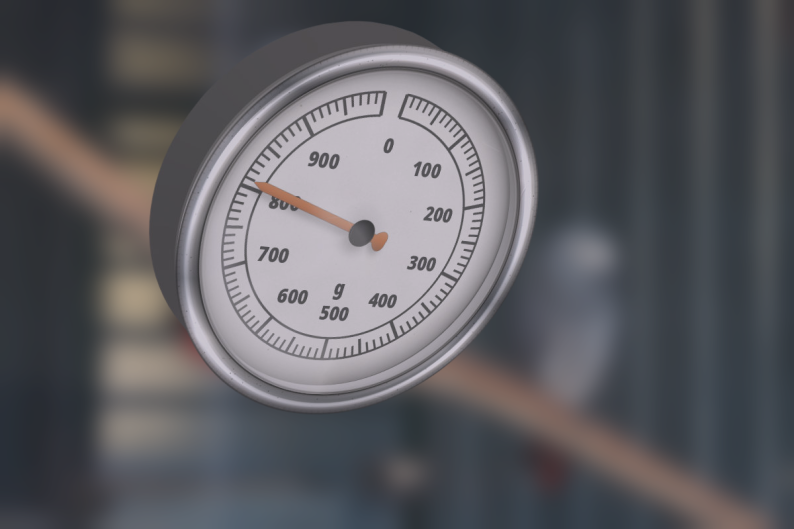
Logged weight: {"value": 810, "unit": "g"}
